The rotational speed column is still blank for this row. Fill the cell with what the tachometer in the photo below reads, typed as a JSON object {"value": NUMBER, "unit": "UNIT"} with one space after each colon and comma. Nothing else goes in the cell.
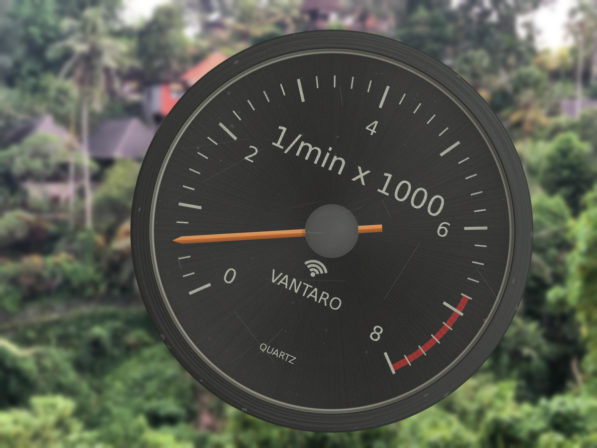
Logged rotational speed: {"value": 600, "unit": "rpm"}
